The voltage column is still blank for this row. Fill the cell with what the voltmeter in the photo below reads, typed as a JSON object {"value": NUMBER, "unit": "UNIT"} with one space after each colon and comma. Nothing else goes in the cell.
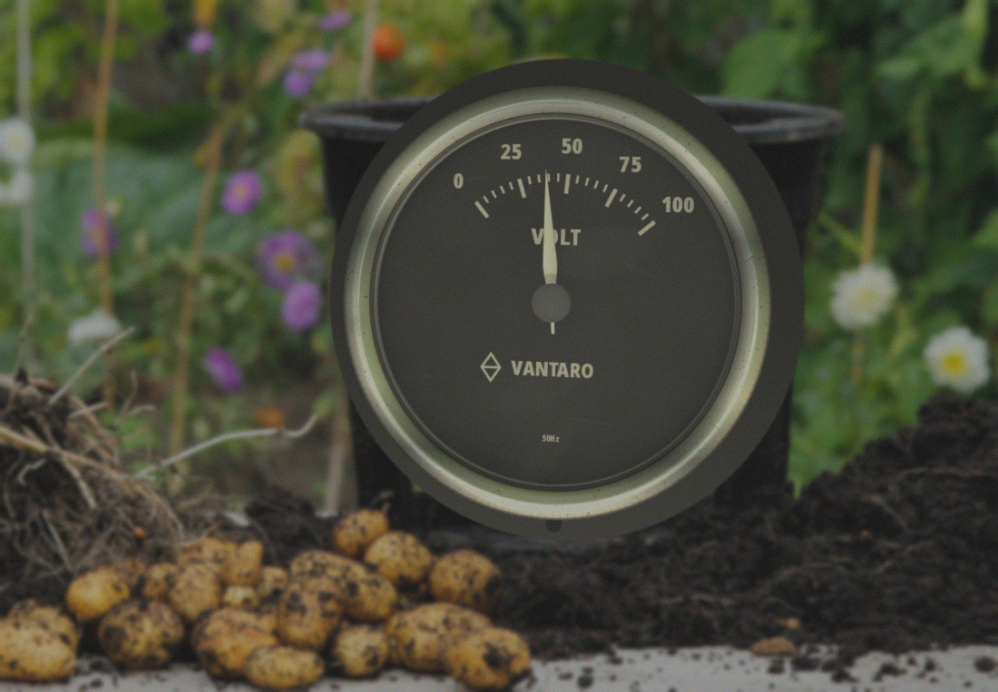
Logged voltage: {"value": 40, "unit": "V"}
